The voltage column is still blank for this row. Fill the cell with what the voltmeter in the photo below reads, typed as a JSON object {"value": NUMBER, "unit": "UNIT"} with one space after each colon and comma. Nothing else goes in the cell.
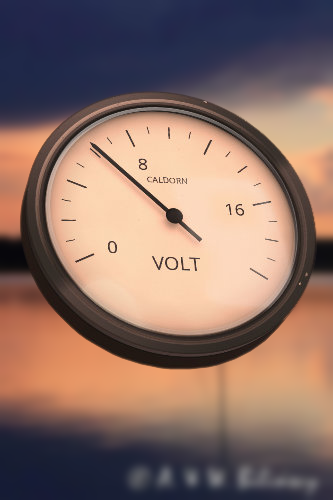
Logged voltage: {"value": 6, "unit": "V"}
